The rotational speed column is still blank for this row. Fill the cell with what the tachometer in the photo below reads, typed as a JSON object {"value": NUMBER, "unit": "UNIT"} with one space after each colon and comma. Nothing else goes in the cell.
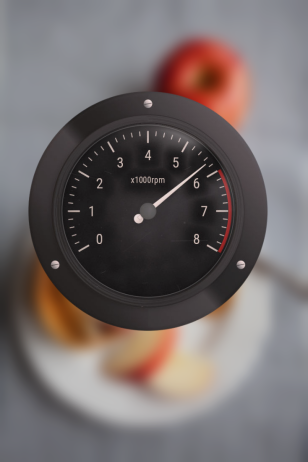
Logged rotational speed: {"value": 5700, "unit": "rpm"}
